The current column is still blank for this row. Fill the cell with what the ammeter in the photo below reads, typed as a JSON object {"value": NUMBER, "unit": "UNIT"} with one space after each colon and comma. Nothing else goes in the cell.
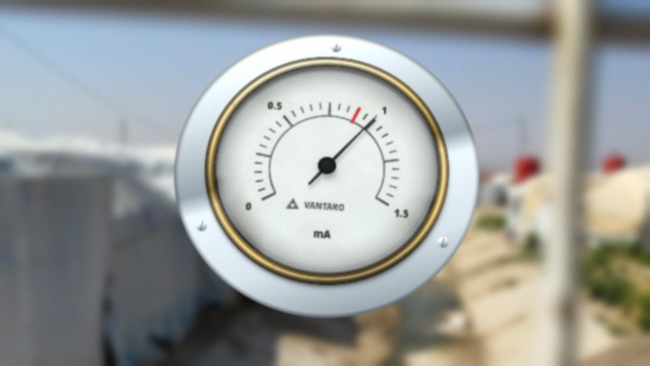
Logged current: {"value": 1, "unit": "mA"}
